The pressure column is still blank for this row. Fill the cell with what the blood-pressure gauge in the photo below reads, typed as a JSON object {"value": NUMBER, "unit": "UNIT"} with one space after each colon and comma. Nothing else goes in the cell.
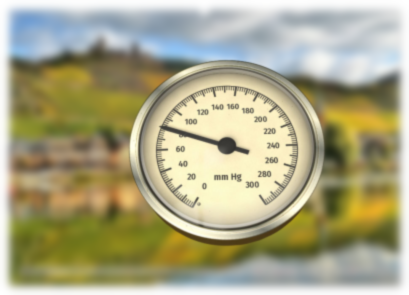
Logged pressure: {"value": 80, "unit": "mmHg"}
